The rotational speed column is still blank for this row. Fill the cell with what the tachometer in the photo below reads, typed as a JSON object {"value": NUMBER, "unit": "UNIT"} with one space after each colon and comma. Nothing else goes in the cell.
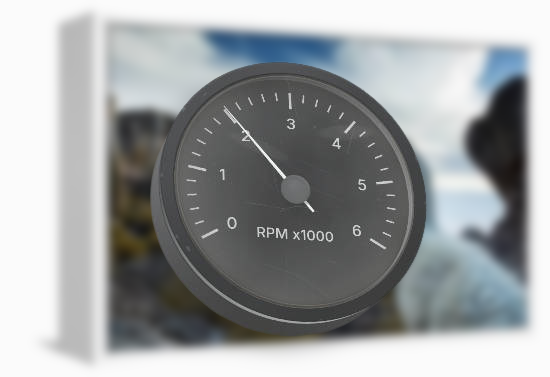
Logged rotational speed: {"value": 2000, "unit": "rpm"}
